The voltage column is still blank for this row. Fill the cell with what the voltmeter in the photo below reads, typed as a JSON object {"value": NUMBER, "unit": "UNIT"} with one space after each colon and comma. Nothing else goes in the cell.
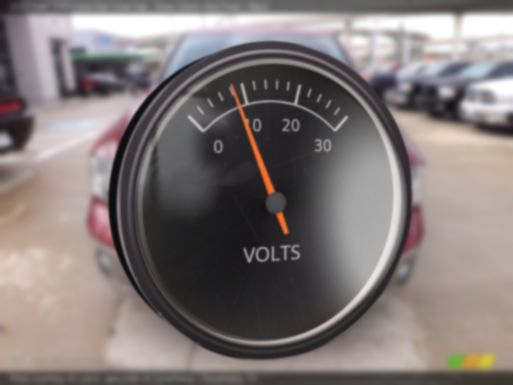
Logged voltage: {"value": 8, "unit": "V"}
